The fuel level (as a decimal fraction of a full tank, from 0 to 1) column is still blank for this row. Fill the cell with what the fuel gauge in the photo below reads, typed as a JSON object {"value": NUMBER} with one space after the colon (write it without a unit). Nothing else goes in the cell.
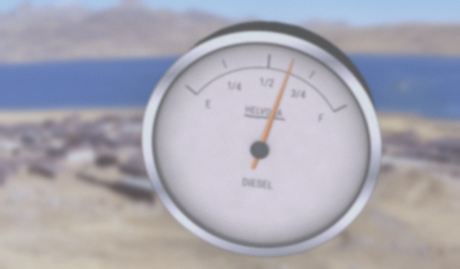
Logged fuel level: {"value": 0.625}
